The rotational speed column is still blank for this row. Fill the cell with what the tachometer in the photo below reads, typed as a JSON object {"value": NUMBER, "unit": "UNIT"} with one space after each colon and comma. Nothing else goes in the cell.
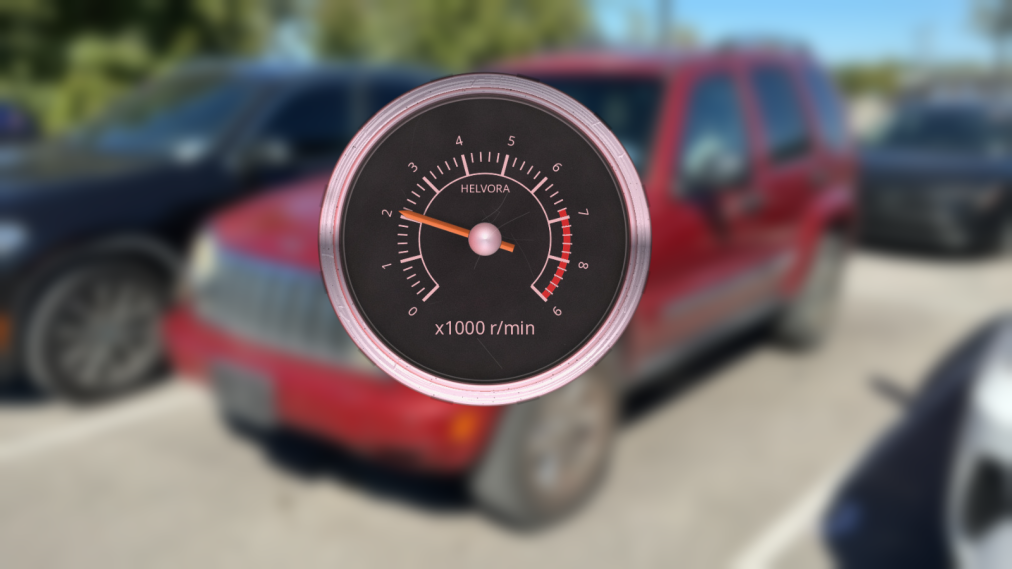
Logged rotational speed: {"value": 2100, "unit": "rpm"}
